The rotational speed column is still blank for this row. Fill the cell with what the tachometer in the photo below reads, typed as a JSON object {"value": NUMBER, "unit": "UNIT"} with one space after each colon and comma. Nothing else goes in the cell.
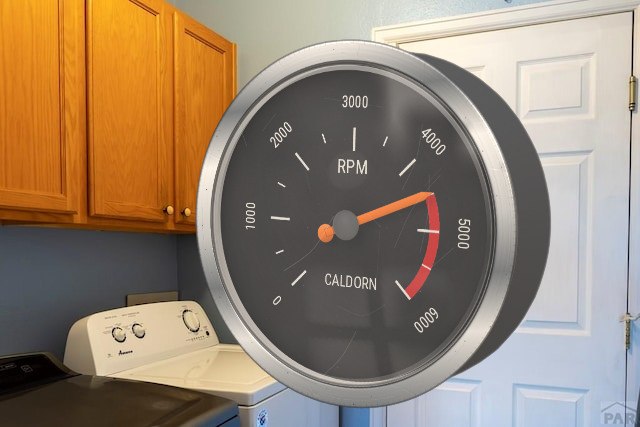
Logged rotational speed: {"value": 4500, "unit": "rpm"}
